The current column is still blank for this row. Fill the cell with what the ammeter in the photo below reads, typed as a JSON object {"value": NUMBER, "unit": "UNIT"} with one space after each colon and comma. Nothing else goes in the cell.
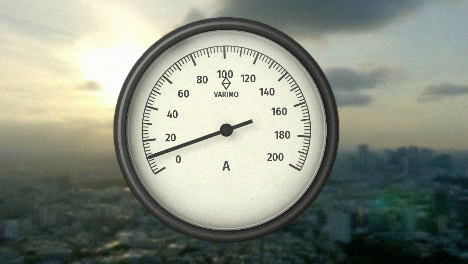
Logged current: {"value": 10, "unit": "A"}
